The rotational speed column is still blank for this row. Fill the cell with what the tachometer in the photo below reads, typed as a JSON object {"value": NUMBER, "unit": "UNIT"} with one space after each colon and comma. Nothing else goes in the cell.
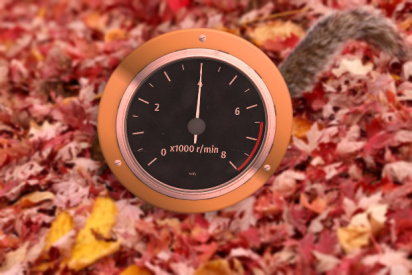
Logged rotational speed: {"value": 4000, "unit": "rpm"}
